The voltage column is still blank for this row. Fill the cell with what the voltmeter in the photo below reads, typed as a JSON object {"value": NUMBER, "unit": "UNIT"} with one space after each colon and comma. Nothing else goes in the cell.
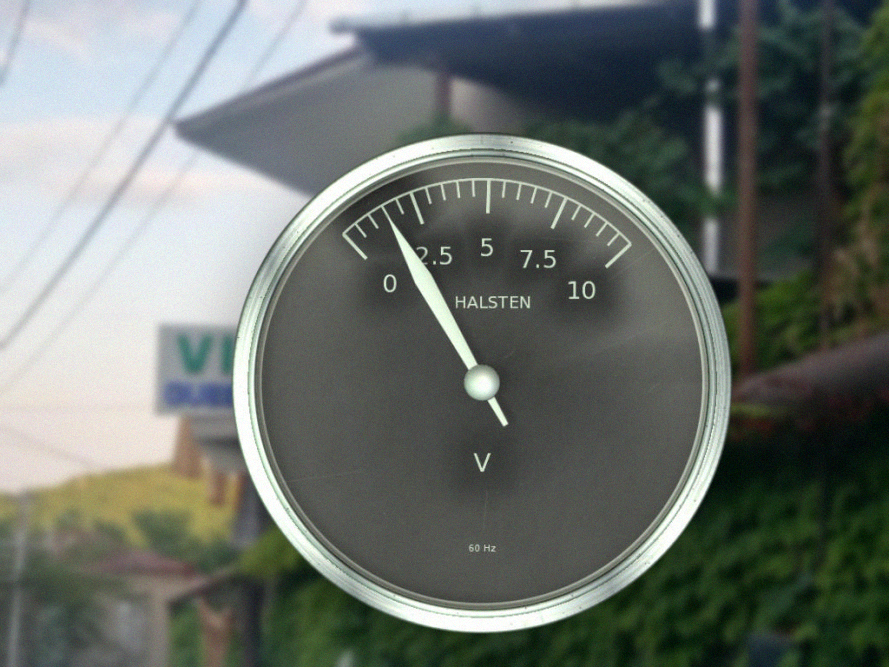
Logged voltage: {"value": 1.5, "unit": "V"}
